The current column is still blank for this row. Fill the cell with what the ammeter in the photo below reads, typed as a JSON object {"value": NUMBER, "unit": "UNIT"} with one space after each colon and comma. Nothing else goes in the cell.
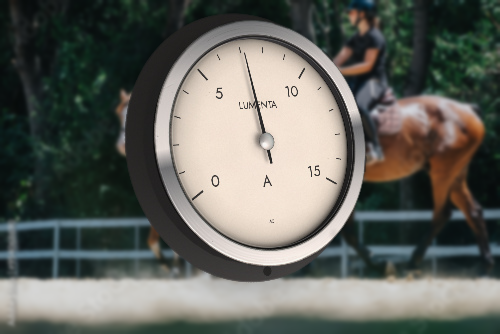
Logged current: {"value": 7, "unit": "A"}
